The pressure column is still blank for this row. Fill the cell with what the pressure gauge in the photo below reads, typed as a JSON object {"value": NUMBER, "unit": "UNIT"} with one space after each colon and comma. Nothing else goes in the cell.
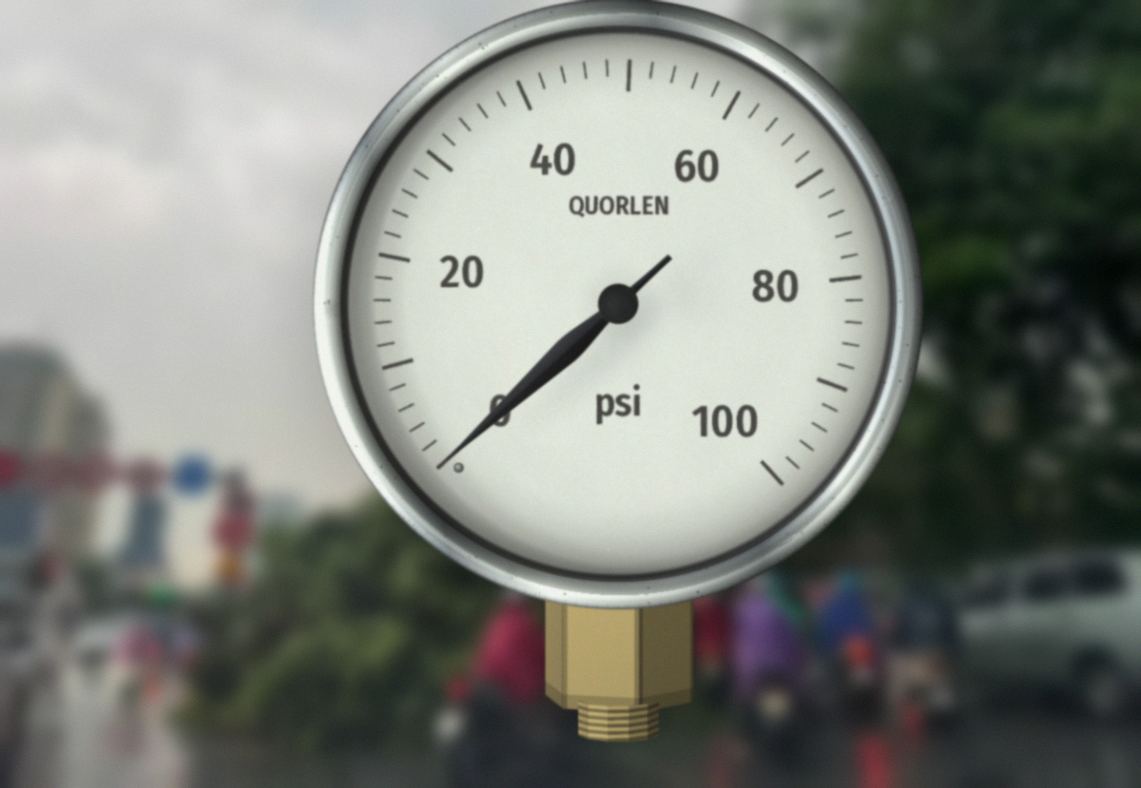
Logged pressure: {"value": 0, "unit": "psi"}
